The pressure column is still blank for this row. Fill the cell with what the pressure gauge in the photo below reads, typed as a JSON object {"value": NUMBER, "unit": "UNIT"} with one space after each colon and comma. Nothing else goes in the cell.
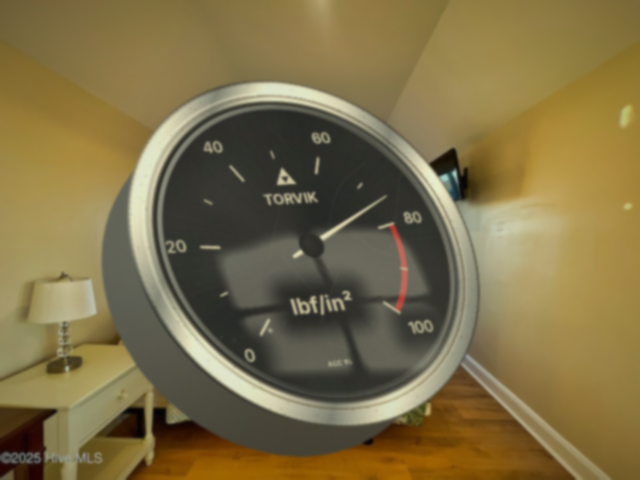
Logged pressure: {"value": 75, "unit": "psi"}
